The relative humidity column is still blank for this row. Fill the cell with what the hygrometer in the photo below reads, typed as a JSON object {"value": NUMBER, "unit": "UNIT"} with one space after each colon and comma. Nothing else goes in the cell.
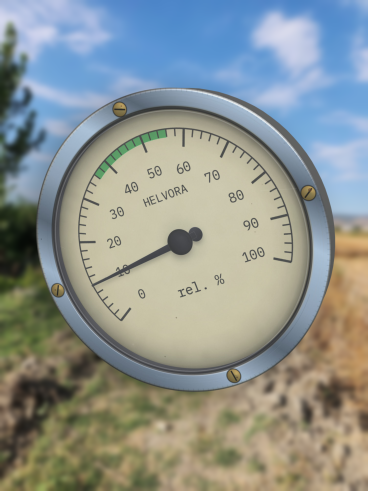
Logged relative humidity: {"value": 10, "unit": "%"}
